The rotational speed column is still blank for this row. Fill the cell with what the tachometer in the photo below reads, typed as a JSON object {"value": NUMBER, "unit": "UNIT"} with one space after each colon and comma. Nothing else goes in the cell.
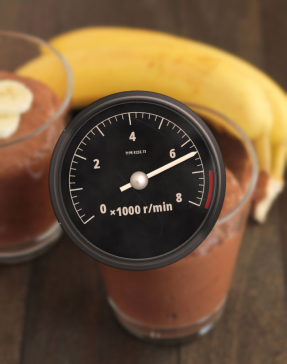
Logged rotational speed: {"value": 6400, "unit": "rpm"}
